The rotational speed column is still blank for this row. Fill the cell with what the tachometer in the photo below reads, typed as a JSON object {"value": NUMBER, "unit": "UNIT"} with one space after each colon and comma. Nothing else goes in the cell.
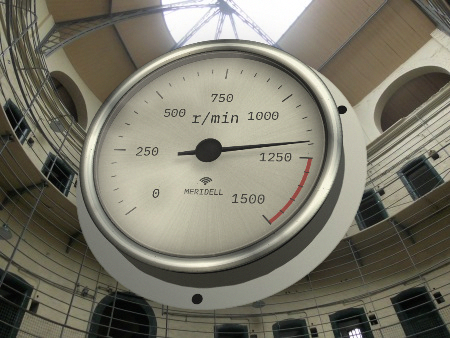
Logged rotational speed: {"value": 1200, "unit": "rpm"}
